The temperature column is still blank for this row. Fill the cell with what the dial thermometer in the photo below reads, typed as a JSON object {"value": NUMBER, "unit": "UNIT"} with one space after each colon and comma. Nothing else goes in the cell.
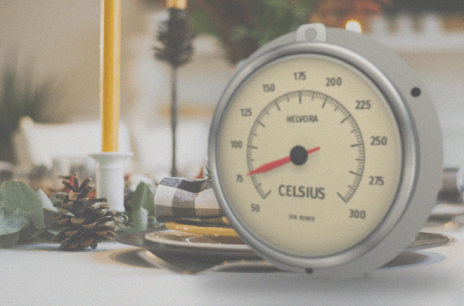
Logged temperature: {"value": 75, "unit": "°C"}
